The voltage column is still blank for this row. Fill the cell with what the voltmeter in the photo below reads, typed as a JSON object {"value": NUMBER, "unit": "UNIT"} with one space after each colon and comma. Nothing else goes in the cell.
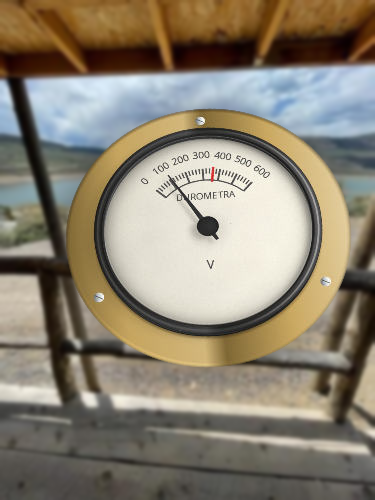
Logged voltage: {"value": 100, "unit": "V"}
